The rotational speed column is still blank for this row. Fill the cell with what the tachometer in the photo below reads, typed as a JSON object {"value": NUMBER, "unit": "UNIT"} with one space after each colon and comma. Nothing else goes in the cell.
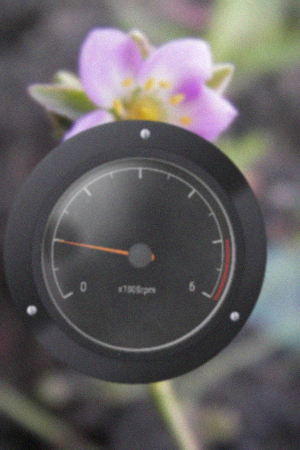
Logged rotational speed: {"value": 1000, "unit": "rpm"}
